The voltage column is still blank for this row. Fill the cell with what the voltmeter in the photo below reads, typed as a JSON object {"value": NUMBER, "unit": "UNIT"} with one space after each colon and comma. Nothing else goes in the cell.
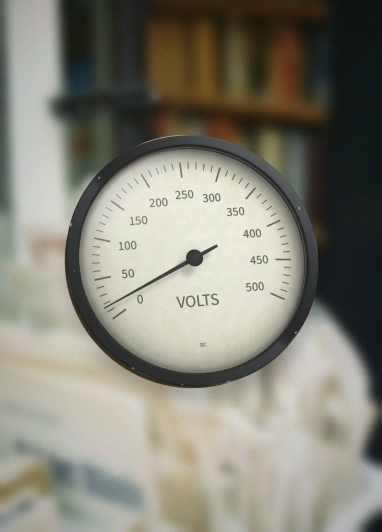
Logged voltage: {"value": 15, "unit": "V"}
